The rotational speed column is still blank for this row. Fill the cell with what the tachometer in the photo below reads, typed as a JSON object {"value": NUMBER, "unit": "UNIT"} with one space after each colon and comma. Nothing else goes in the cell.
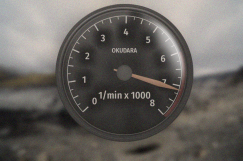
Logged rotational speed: {"value": 7125, "unit": "rpm"}
